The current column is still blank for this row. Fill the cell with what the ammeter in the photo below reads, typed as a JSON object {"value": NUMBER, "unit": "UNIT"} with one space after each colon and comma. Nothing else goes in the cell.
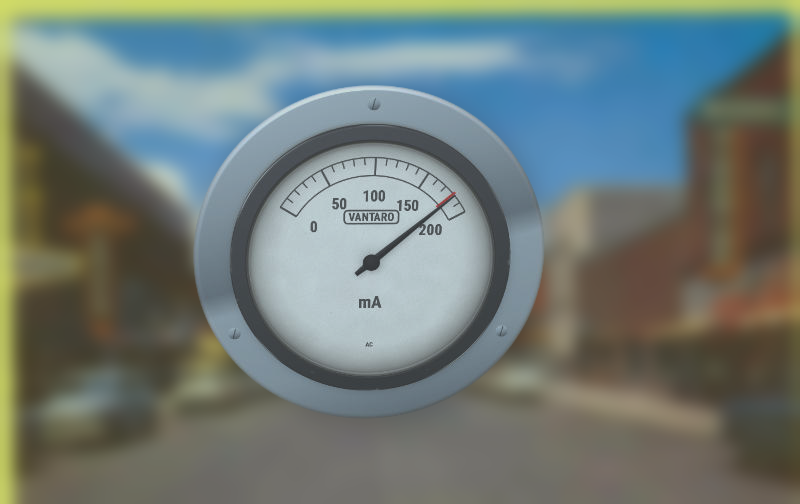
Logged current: {"value": 180, "unit": "mA"}
